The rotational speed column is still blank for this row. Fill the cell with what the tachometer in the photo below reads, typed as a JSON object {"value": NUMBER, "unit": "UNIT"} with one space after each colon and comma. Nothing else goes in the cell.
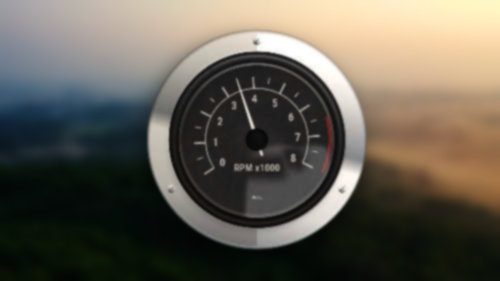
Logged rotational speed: {"value": 3500, "unit": "rpm"}
